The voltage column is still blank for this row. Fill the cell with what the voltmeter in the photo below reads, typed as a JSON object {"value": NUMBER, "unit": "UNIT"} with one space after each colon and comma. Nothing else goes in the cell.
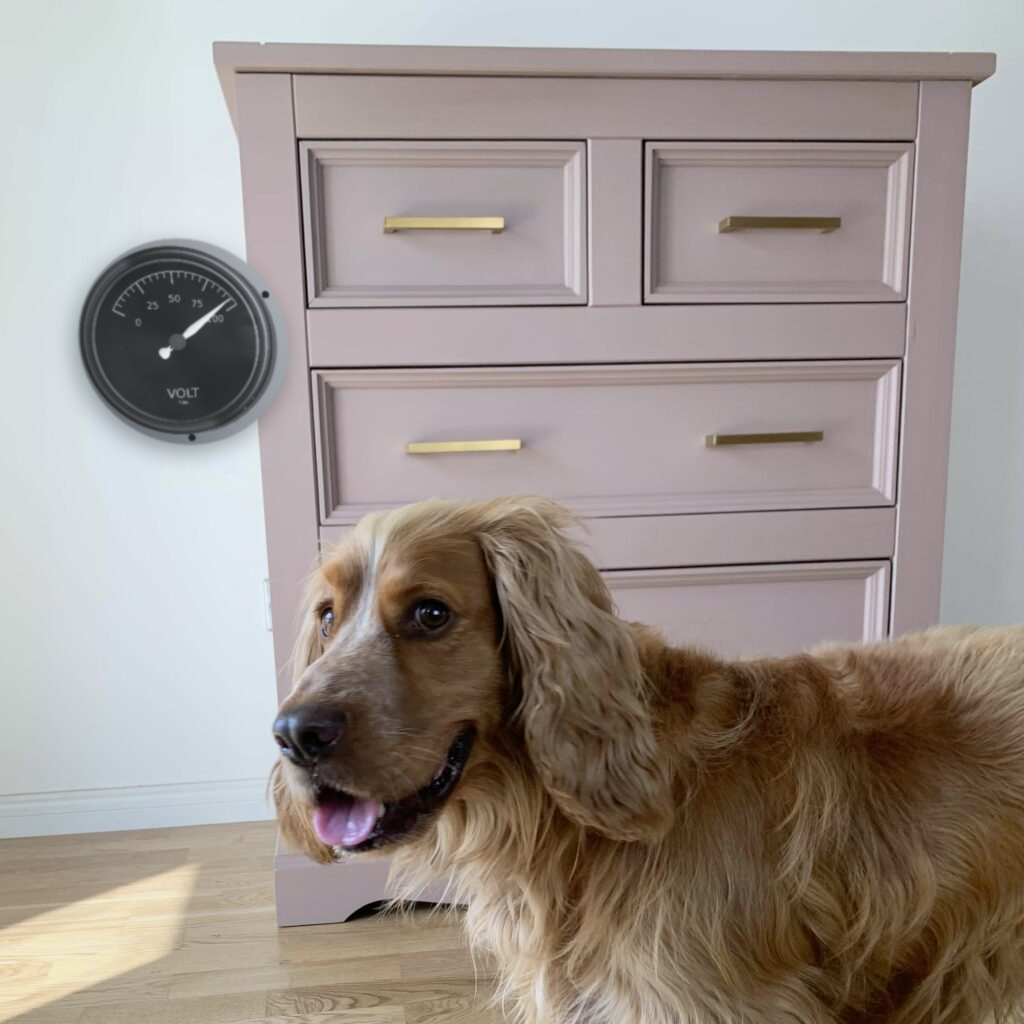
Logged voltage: {"value": 95, "unit": "V"}
